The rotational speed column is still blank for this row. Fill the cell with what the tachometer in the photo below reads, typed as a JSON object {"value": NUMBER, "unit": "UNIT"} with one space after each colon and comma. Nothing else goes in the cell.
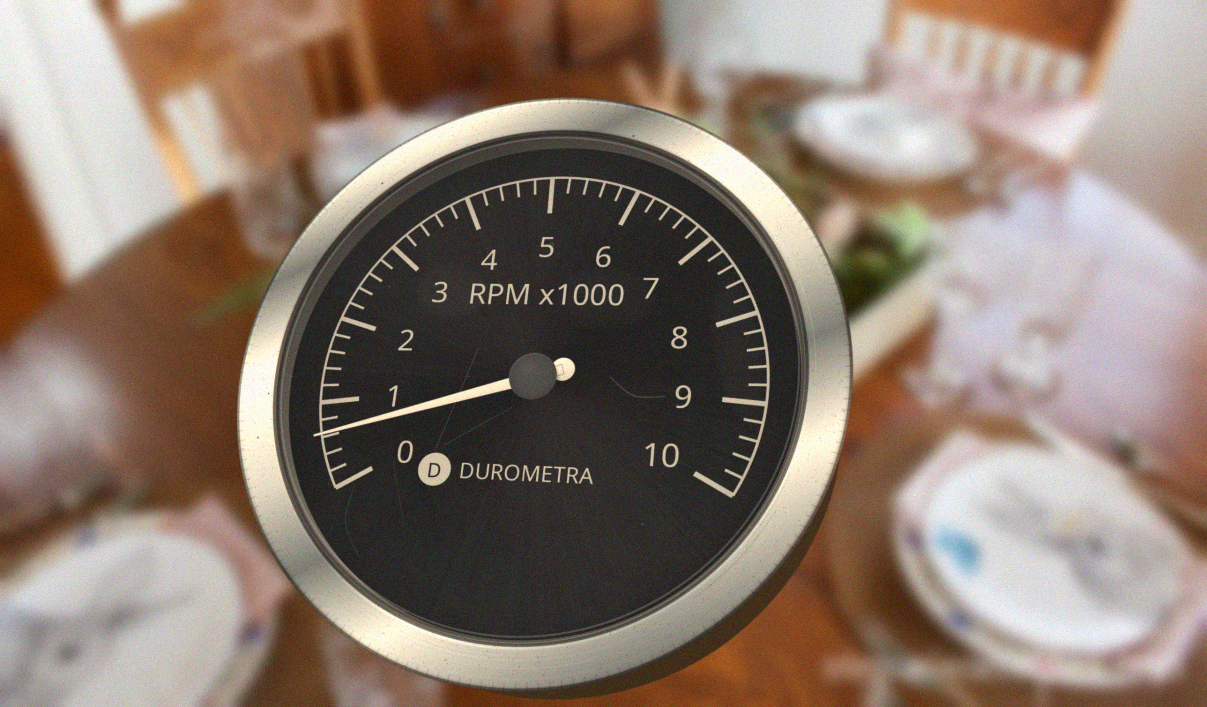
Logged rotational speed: {"value": 600, "unit": "rpm"}
